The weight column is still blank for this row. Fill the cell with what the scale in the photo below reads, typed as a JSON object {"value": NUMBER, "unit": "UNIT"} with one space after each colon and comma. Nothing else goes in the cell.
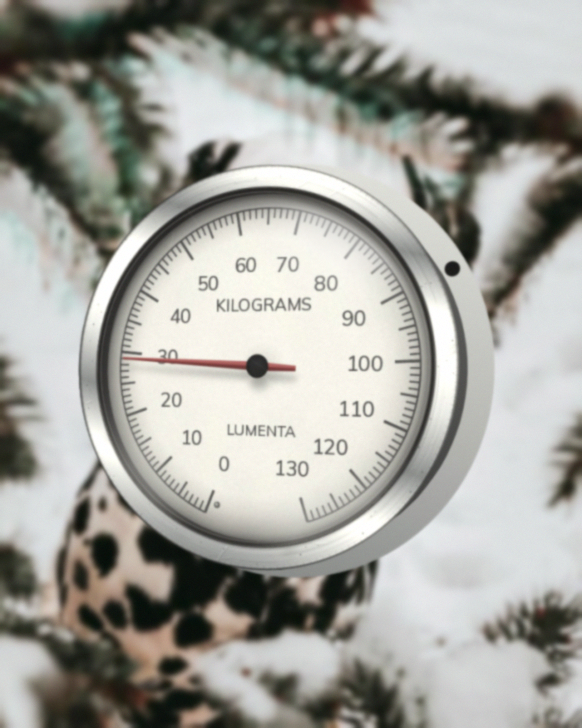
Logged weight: {"value": 29, "unit": "kg"}
